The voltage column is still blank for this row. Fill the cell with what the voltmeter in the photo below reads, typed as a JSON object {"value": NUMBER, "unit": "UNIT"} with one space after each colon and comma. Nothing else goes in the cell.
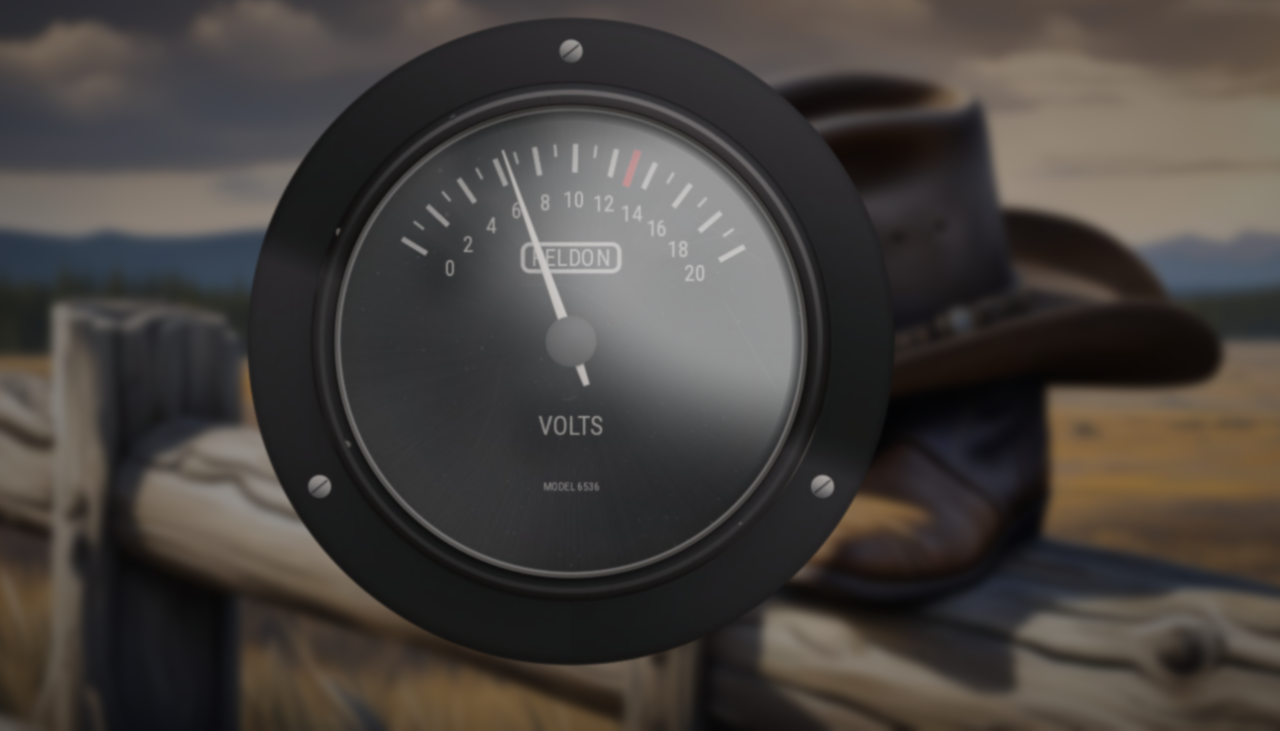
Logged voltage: {"value": 6.5, "unit": "V"}
